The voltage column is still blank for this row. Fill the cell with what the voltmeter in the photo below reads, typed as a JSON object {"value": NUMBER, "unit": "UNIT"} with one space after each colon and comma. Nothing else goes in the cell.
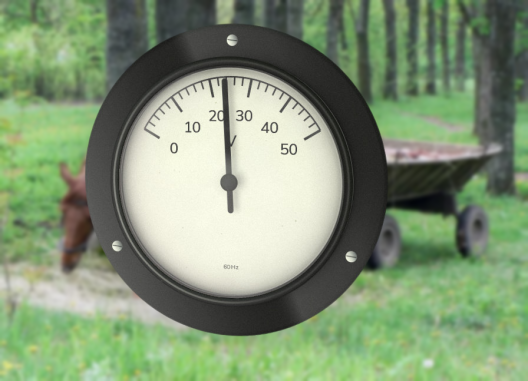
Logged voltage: {"value": 24, "unit": "V"}
